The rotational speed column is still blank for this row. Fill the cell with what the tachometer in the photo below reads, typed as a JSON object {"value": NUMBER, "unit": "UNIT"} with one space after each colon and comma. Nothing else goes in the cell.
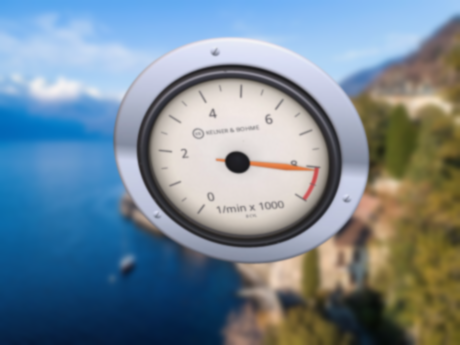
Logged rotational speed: {"value": 8000, "unit": "rpm"}
